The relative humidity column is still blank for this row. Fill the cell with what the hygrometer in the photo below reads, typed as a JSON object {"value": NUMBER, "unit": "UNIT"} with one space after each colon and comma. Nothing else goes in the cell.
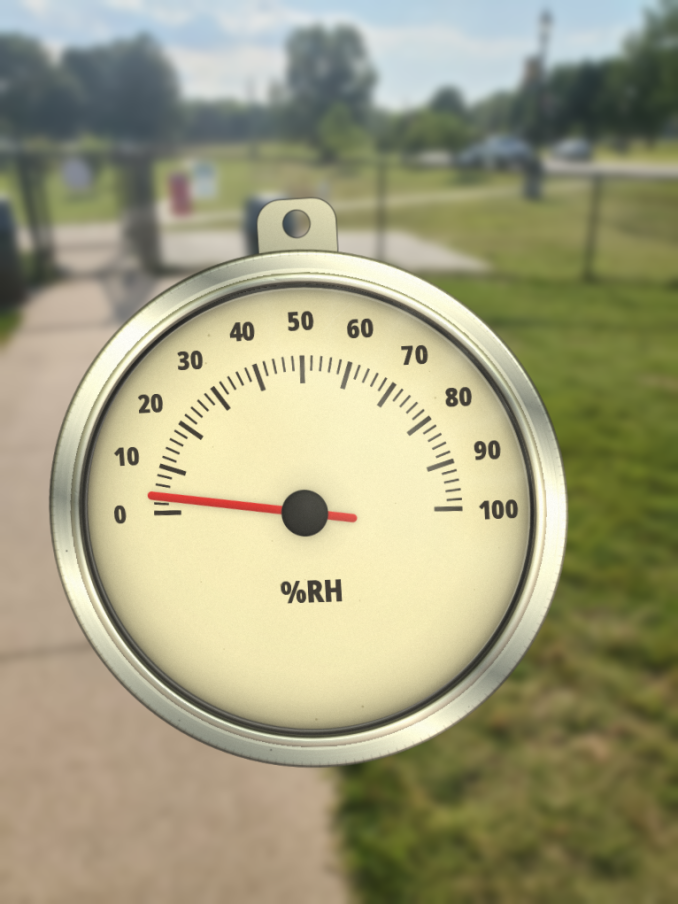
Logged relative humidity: {"value": 4, "unit": "%"}
